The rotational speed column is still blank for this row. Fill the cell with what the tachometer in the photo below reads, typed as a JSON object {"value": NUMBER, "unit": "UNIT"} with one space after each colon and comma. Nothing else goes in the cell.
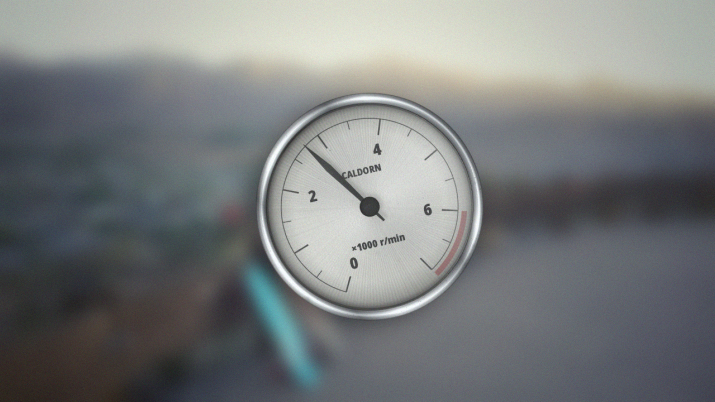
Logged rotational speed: {"value": 2750, "unit": "rpm"}
